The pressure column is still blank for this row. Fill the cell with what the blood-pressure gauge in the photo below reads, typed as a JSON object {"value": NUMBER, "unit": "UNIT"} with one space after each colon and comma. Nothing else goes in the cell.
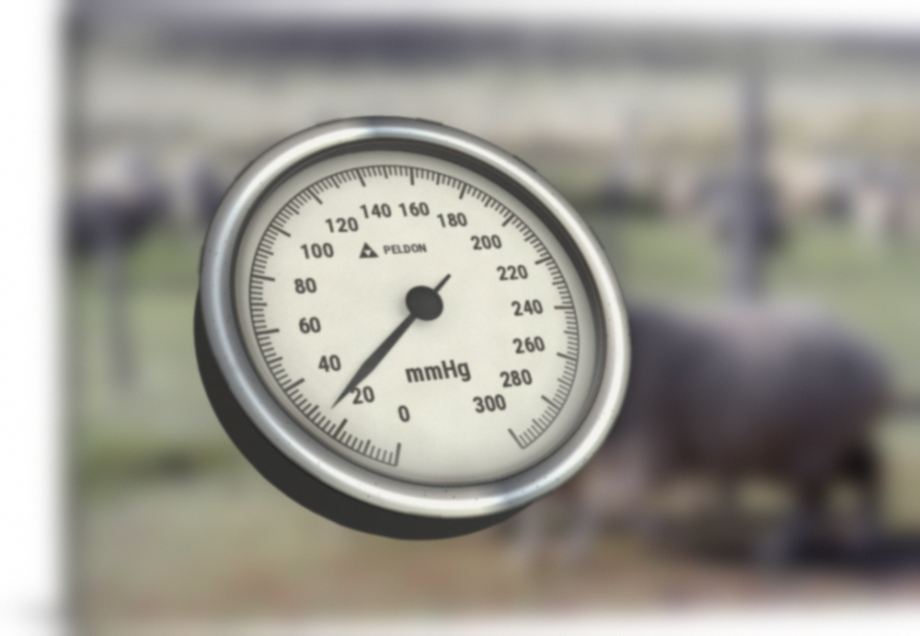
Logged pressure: {"value": 26, "unit": "mmHg"}
